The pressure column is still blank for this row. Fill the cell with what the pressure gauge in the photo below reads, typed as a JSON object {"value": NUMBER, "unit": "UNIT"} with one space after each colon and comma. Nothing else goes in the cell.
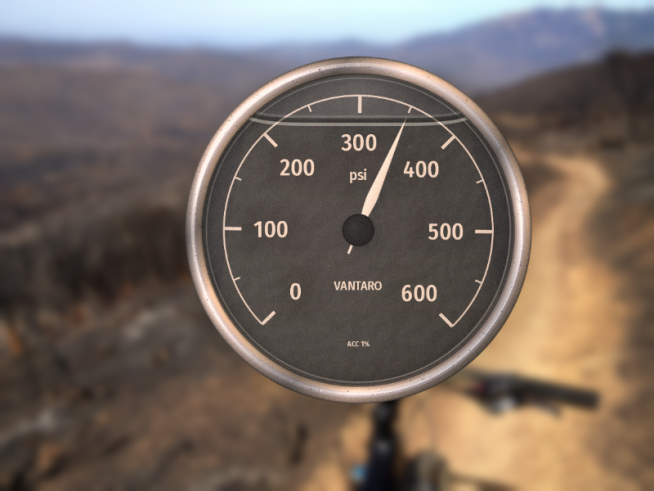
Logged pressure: {"value": 350, "unit": "psi"}
